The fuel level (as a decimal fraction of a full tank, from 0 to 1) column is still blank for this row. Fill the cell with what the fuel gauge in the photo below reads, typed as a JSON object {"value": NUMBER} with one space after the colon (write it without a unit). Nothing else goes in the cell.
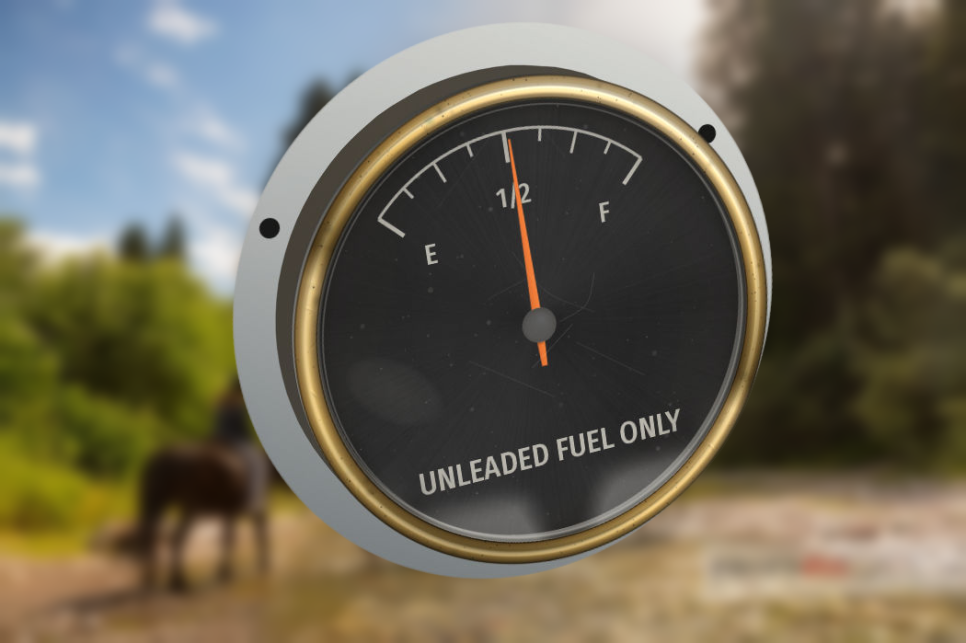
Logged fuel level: {"value": 0.5}
